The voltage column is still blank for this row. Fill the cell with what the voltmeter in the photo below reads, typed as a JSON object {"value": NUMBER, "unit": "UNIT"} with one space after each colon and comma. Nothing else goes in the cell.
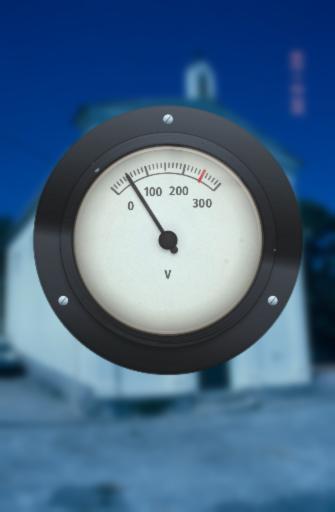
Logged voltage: {"value": 50, "unit": "V"}
